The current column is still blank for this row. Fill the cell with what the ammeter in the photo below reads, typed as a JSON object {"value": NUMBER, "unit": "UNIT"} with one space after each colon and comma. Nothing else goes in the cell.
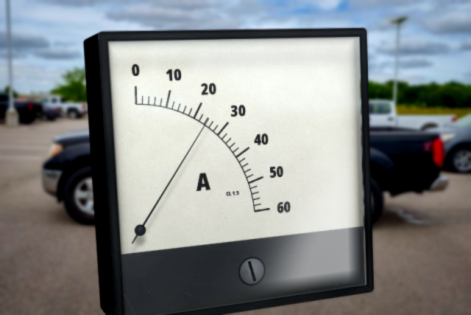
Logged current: {"value": 24, "unit": "A"}
